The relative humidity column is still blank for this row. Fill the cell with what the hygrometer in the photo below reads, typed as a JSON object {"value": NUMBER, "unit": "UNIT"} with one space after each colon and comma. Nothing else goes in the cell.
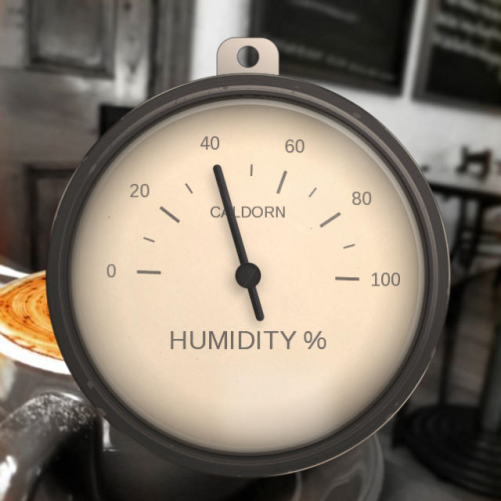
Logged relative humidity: {"value": 40, "unit": "%"}
